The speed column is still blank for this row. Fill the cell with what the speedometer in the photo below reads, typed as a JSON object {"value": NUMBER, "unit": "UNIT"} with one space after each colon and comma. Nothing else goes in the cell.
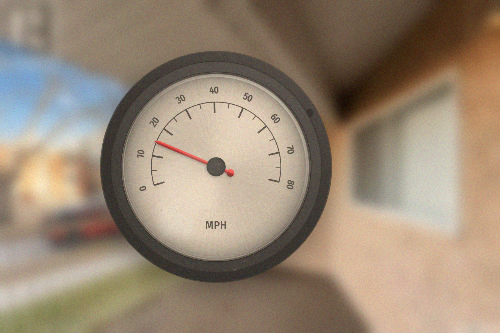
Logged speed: {"value": 15, "unit": "mph"}
